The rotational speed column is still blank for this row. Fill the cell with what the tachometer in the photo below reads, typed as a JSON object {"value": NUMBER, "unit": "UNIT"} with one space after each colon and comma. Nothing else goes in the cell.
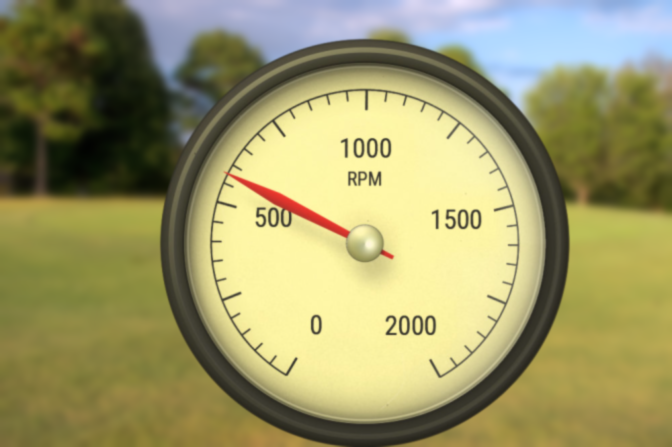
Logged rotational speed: {"value": 575, "unit": "rpm"}
